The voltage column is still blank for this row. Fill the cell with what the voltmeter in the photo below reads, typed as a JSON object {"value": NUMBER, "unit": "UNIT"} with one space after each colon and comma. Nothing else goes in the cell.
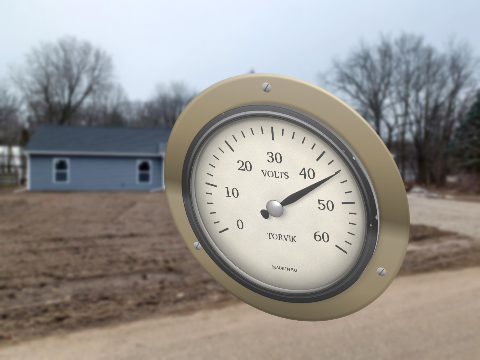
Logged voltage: {"value": 44, "unit": "V"}
